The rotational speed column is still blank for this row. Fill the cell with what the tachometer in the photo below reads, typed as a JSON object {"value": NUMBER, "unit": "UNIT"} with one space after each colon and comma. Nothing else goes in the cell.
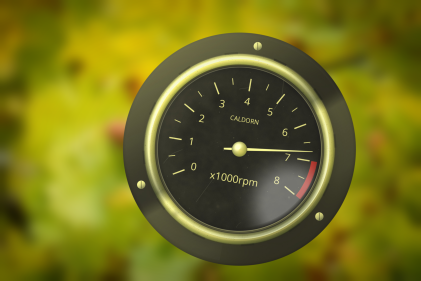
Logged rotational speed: {"value": 6750, "unit": "rpm"}
